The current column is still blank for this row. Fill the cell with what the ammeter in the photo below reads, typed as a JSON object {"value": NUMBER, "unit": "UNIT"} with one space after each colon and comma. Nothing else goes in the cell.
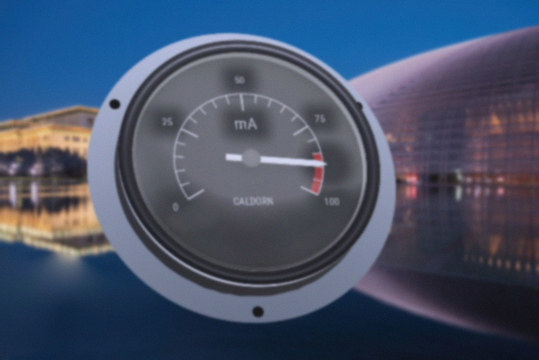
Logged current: {"value": 90, "unit": "mA"}
